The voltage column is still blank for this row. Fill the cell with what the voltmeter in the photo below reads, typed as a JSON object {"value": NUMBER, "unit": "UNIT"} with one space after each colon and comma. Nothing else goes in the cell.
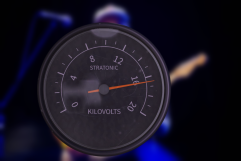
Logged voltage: {"value": 16.5, "unit": "kV"}
